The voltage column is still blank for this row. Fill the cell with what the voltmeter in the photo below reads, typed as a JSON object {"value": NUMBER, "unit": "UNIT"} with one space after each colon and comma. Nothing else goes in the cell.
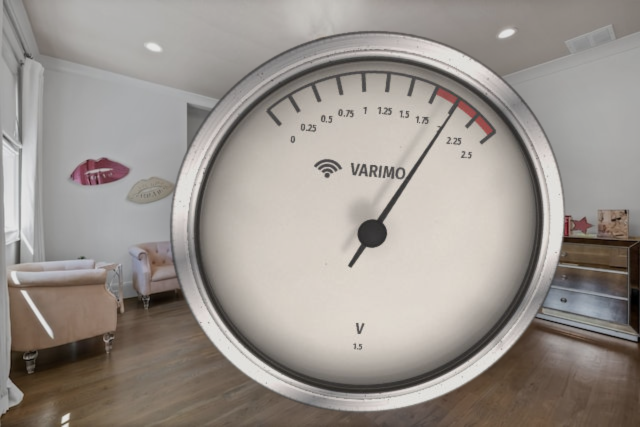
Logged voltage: {"value": 2, "unit": "V"}
